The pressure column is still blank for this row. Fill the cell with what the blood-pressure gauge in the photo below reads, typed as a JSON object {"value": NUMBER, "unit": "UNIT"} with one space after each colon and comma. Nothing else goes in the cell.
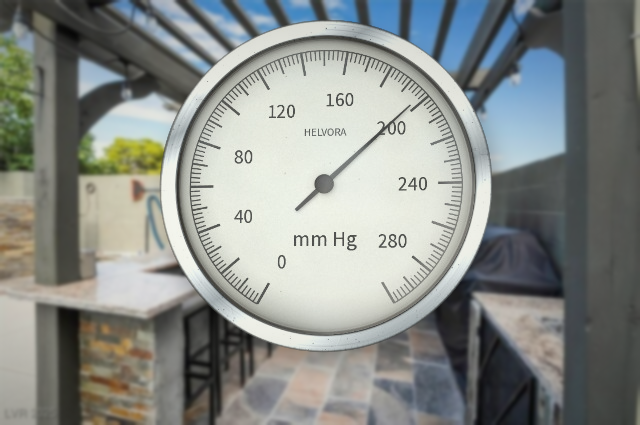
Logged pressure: {"value": 198, "unit": "mmHg"}
